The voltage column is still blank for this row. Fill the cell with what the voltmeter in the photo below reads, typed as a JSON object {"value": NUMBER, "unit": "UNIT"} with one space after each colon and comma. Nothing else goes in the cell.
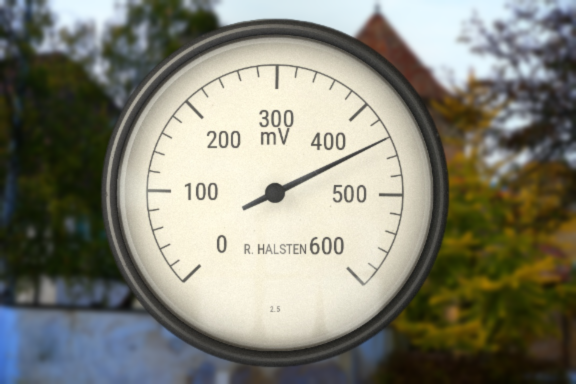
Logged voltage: {"value": 440, "unit": "mV"}
